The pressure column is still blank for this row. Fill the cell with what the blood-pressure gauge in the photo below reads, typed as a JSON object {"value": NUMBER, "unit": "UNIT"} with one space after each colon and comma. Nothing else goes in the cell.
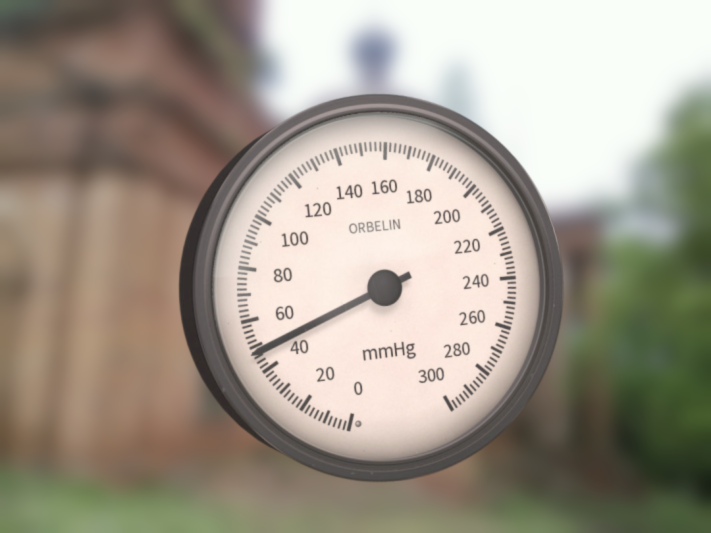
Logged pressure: {"value": 48, "unit": "mmHg"}
